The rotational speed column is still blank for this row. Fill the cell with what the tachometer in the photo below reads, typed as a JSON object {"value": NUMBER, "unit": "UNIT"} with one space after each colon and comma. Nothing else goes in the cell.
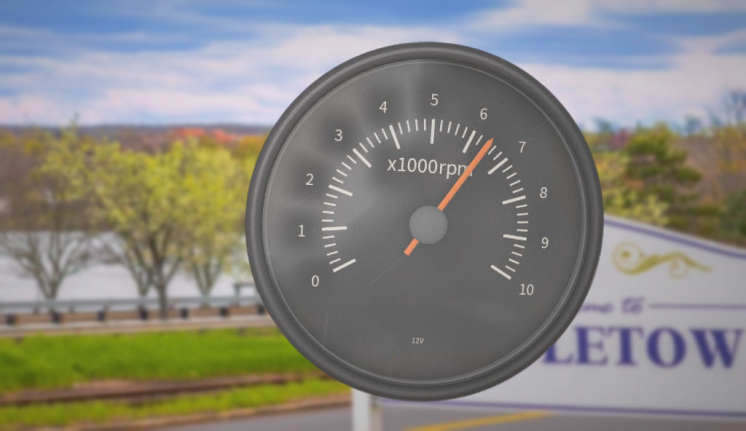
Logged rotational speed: {"value": 6400, "unit": "rpm"}
